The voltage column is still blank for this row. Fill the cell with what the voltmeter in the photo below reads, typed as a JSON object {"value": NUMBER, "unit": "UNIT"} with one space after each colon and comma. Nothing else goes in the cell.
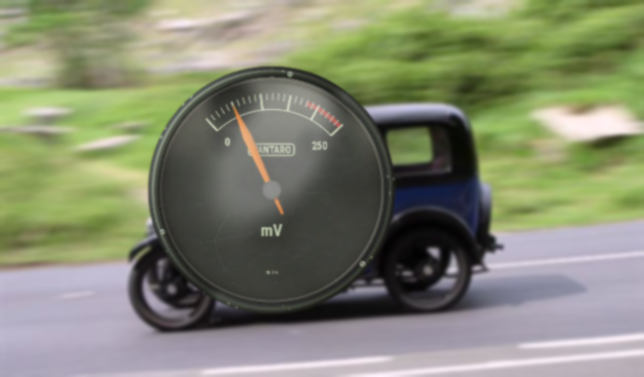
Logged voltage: {"value": 50, "unit": "mV"}
